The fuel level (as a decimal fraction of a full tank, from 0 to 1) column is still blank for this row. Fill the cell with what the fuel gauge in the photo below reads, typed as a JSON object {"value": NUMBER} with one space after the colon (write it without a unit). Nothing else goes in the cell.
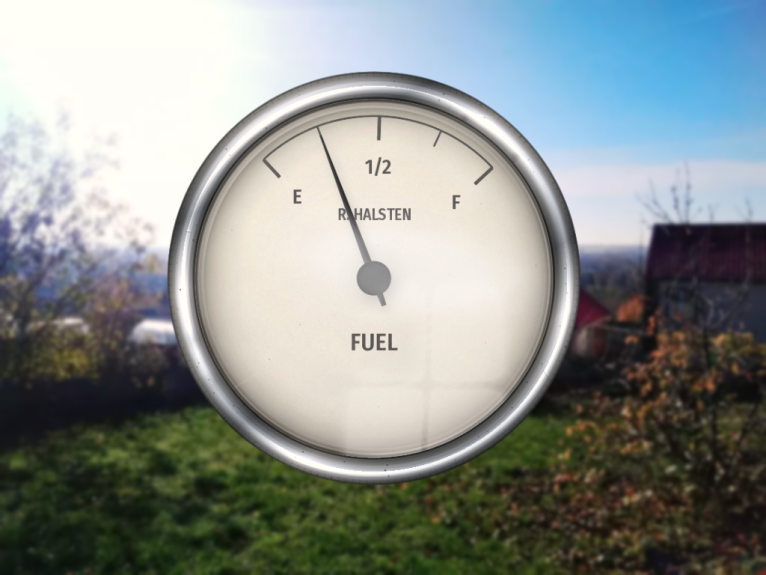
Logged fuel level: {"value": 0.25}
